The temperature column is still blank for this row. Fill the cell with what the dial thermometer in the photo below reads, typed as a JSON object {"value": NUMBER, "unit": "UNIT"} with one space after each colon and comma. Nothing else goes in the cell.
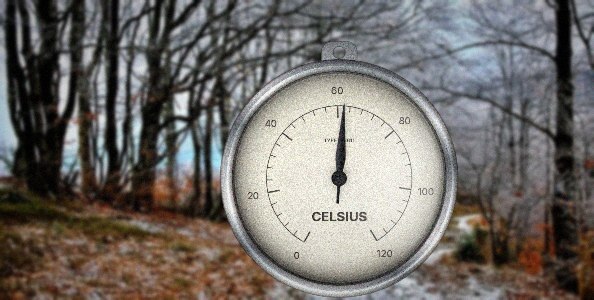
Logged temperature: {"value": 62, "unit": "°C"}
